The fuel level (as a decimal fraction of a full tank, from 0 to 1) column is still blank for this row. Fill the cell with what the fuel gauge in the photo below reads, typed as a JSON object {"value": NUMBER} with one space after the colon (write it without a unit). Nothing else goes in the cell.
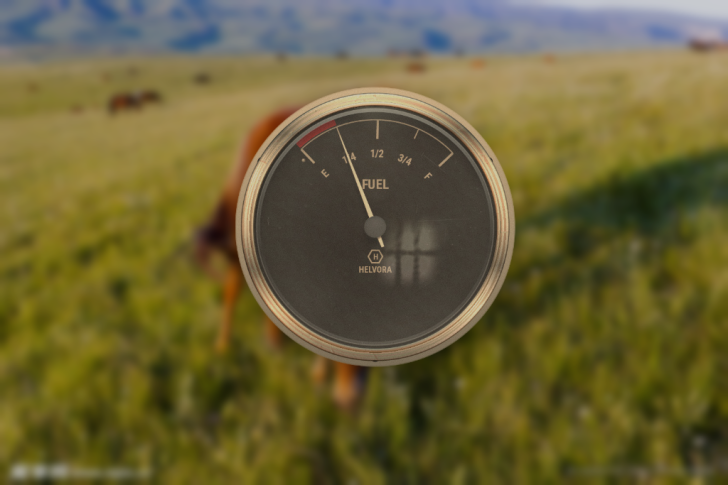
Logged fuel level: {"value": 0.25}
